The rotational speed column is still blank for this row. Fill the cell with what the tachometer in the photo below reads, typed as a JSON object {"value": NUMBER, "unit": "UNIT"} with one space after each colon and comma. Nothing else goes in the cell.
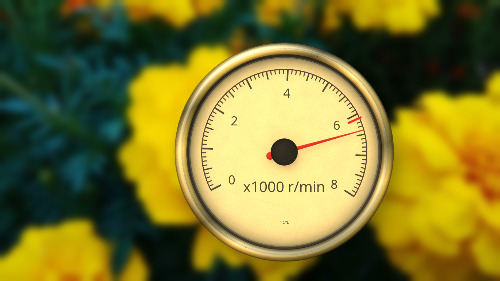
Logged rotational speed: {"value": 6400, "unit": "rpm"}
